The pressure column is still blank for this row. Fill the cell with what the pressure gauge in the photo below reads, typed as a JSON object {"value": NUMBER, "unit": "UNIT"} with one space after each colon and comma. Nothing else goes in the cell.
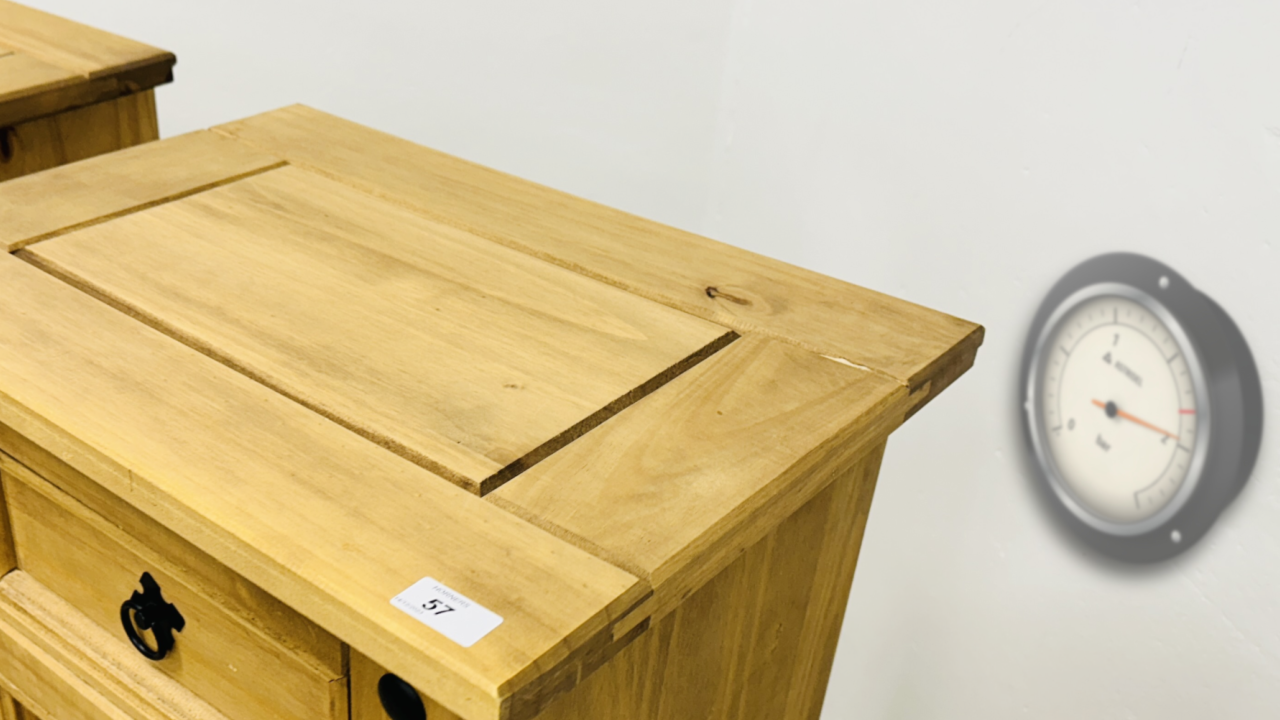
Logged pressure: {"value": 1.95, "unit": "bar"}
